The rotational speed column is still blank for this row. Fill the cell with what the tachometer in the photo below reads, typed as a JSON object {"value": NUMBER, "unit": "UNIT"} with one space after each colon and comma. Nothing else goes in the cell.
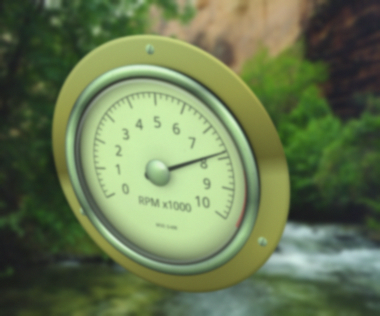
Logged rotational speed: {"value": 7800, "unit": "rpm"}
